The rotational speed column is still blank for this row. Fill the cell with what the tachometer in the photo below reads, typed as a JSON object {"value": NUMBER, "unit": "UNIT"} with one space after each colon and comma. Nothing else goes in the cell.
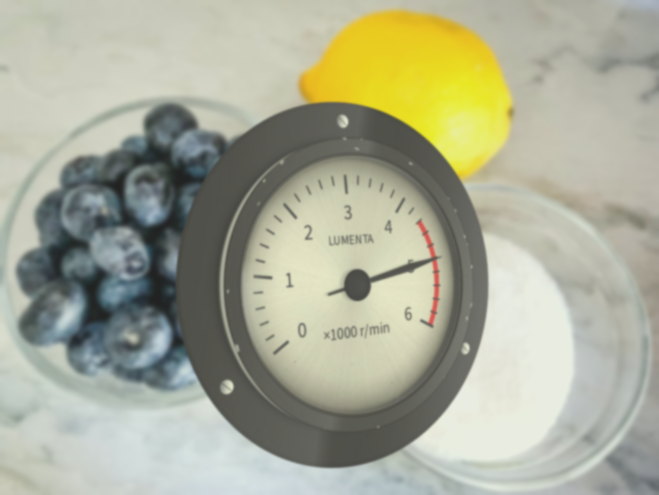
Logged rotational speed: {"value": 5000, "unit": "rpm"}
